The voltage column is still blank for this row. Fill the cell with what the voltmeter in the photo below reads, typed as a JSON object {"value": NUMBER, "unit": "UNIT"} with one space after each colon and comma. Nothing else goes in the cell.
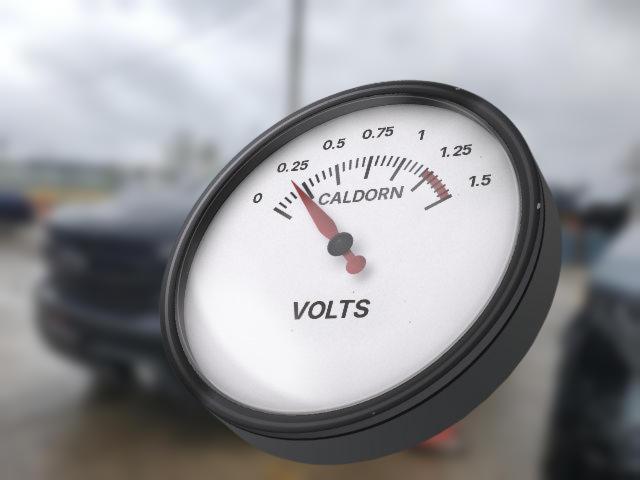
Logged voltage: {"value": 0.2, "unit": "V"}
